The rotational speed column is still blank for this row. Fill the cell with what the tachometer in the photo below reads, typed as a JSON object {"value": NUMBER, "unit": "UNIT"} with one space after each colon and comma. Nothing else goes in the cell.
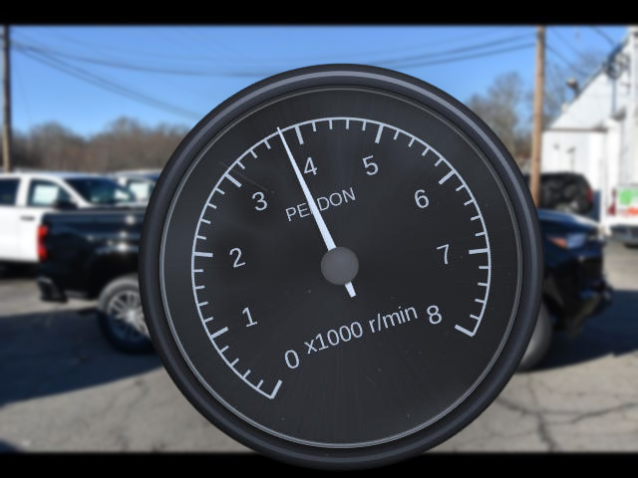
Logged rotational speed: {"value": 3800, "unit": "rpm"}
